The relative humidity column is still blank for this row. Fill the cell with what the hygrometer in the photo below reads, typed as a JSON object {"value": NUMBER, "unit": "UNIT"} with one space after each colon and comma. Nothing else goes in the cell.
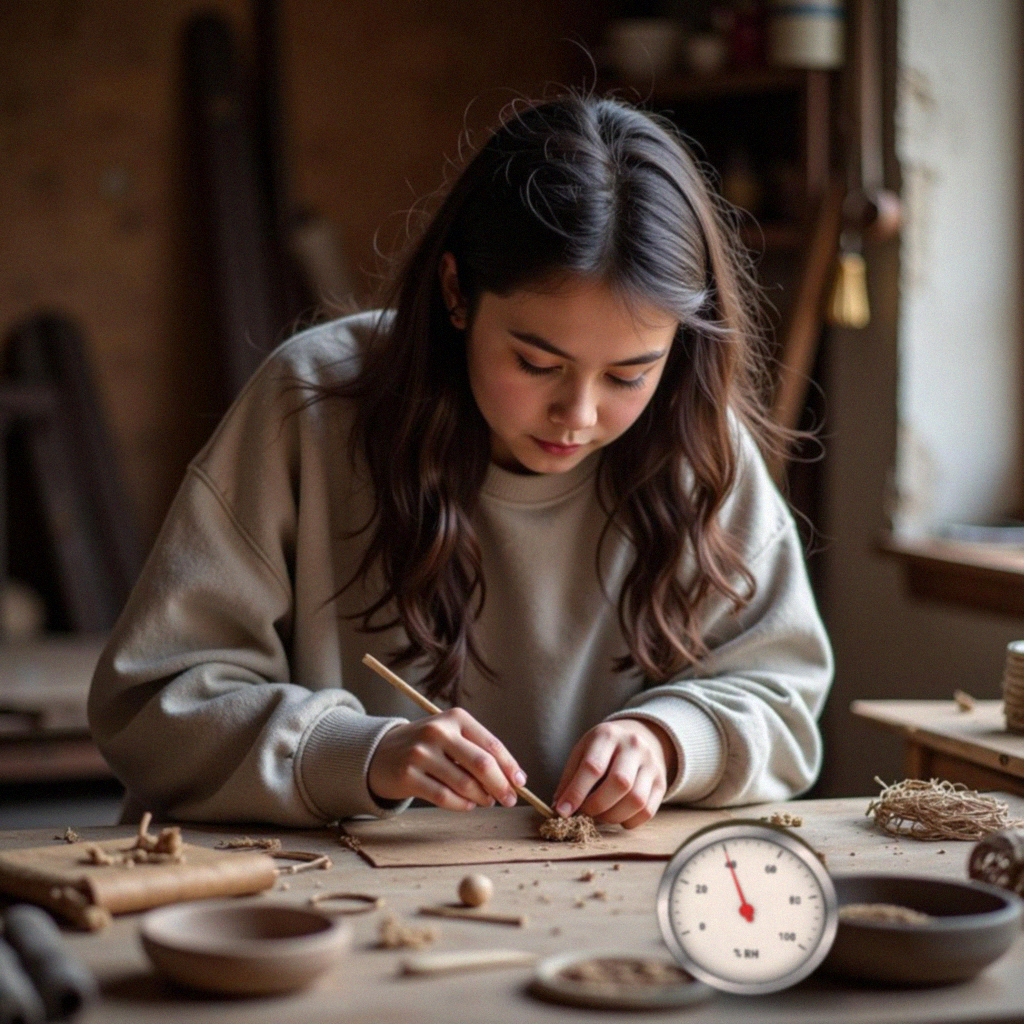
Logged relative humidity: {"value": 40, "unit": "%"}
